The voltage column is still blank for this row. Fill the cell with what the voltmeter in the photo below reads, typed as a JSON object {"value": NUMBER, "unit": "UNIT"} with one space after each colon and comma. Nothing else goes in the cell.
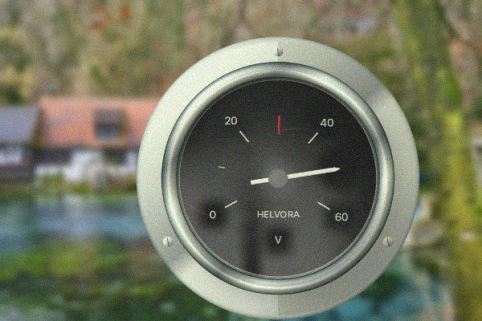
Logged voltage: {"value": 50, "unit": "V"}
